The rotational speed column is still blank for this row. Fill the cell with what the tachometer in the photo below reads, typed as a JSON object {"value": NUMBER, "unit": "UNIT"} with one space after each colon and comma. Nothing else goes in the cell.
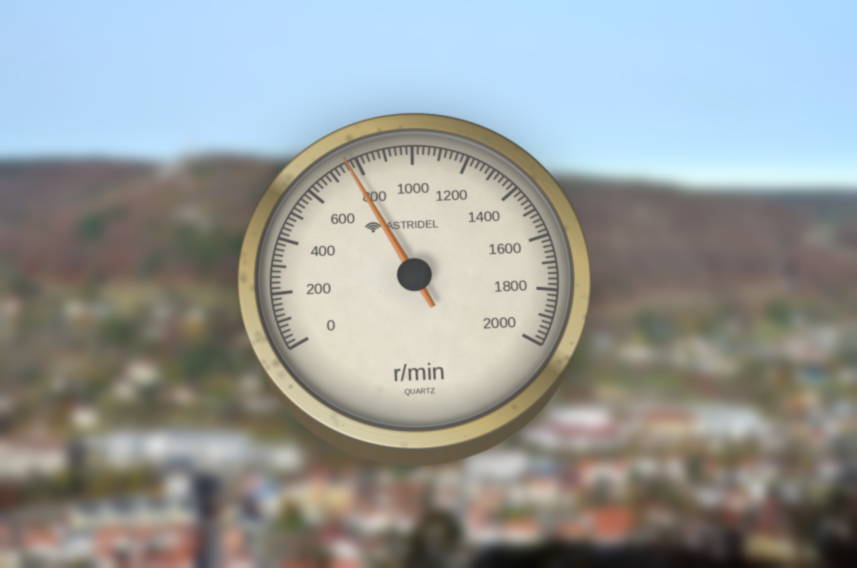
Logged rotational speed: {"value": 760, "unit": "rpm"}
